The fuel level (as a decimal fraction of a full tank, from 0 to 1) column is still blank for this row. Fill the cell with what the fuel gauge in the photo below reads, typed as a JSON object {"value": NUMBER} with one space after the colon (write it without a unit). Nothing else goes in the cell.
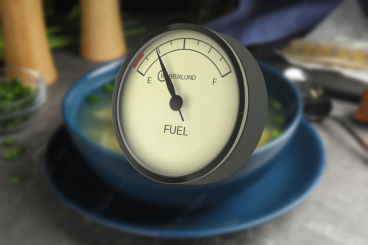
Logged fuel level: {"value": 0.25}
